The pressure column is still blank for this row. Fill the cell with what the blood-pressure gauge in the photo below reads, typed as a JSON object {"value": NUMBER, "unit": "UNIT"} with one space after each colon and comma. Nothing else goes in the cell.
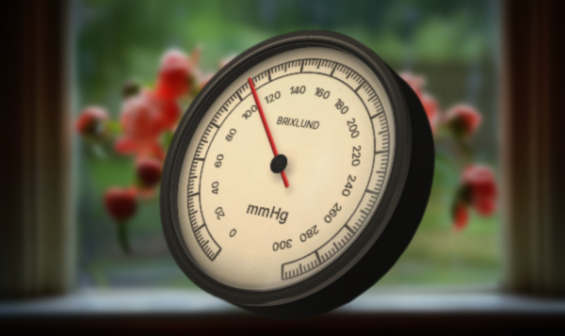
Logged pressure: {"value": 110, "unit": "mmHg"}
